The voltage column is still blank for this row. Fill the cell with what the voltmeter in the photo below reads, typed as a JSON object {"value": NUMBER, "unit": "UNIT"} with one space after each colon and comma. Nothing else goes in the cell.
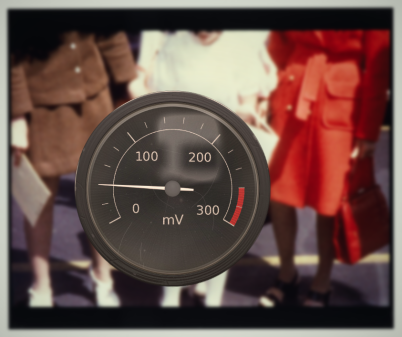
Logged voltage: {"value": 40, "unit": "mV"}
